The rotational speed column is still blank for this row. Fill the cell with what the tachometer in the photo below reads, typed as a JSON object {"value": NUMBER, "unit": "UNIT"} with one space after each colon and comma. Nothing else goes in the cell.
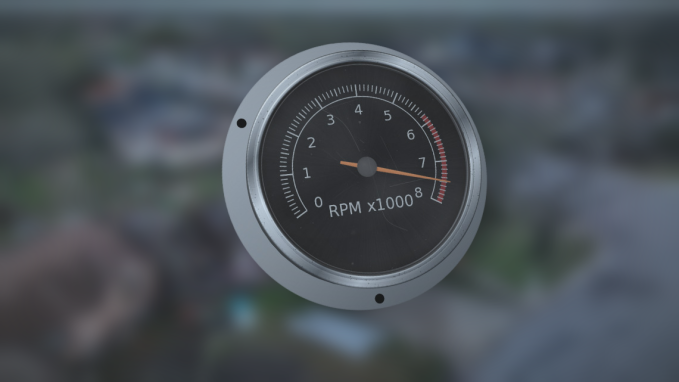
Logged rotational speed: {"value": 7500, "unit": "rpm"}
